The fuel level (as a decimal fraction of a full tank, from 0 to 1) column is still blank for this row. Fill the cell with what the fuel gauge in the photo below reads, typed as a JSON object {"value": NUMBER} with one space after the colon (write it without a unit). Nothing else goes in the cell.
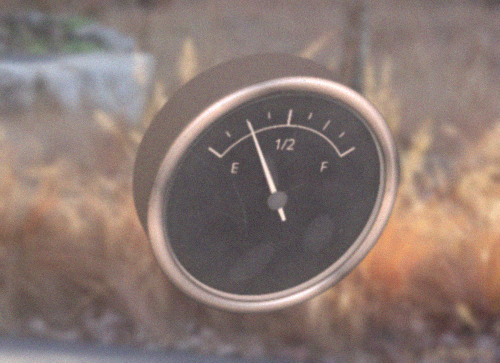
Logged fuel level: {"value": 0.25}
